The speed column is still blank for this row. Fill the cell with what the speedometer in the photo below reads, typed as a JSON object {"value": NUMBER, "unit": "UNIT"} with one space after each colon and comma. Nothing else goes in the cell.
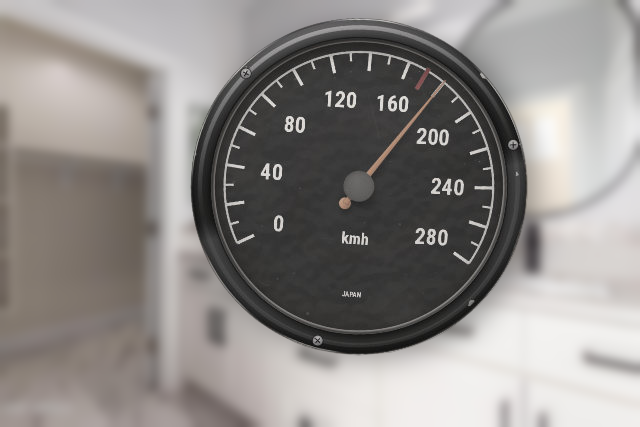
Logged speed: {"value": 180, "unit": "km/h"}
